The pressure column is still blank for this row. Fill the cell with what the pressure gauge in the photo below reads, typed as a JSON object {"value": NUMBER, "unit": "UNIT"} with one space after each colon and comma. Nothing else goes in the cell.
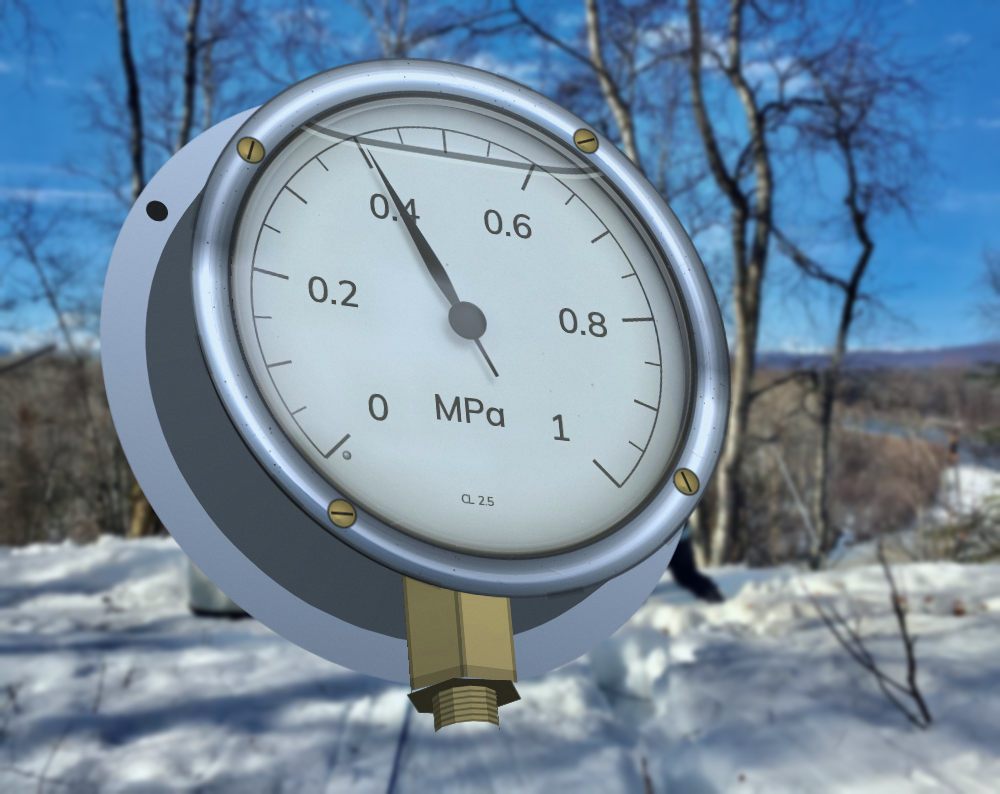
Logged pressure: {"value": 0.4, "unit": "MPa"}
